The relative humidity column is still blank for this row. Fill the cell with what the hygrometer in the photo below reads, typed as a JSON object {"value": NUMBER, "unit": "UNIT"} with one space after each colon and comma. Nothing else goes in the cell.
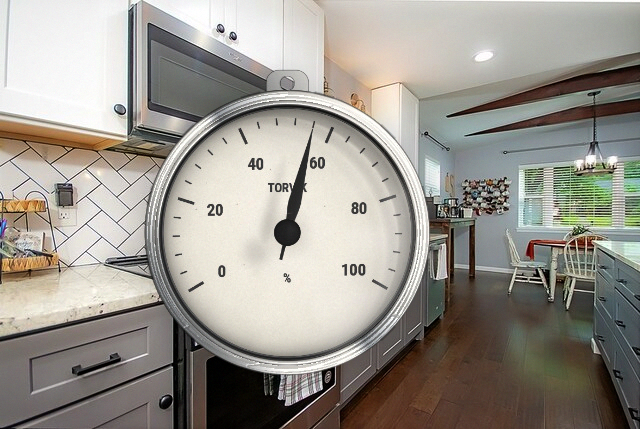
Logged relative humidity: {"value": 56, "unit": "%"}
